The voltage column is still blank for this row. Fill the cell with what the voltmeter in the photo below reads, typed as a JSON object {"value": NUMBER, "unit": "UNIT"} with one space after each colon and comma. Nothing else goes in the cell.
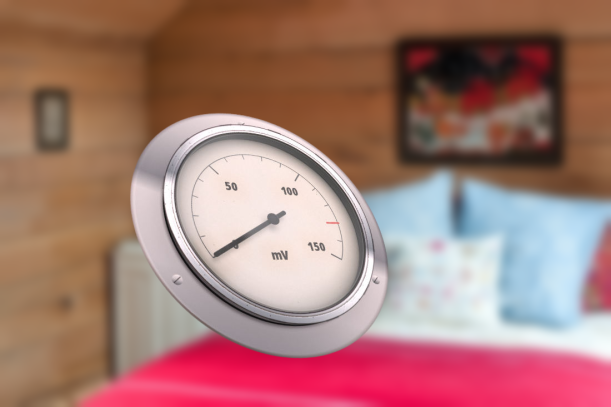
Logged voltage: {"value": 0, "unit": "mV"}
